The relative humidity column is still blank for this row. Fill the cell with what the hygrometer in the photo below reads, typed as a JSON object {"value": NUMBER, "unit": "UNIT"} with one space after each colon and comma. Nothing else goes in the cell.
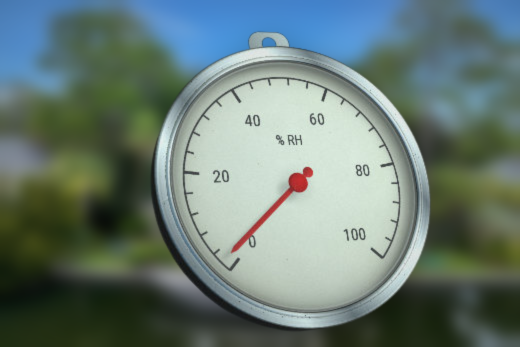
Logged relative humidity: {"value": 2, "unit": "%"}
